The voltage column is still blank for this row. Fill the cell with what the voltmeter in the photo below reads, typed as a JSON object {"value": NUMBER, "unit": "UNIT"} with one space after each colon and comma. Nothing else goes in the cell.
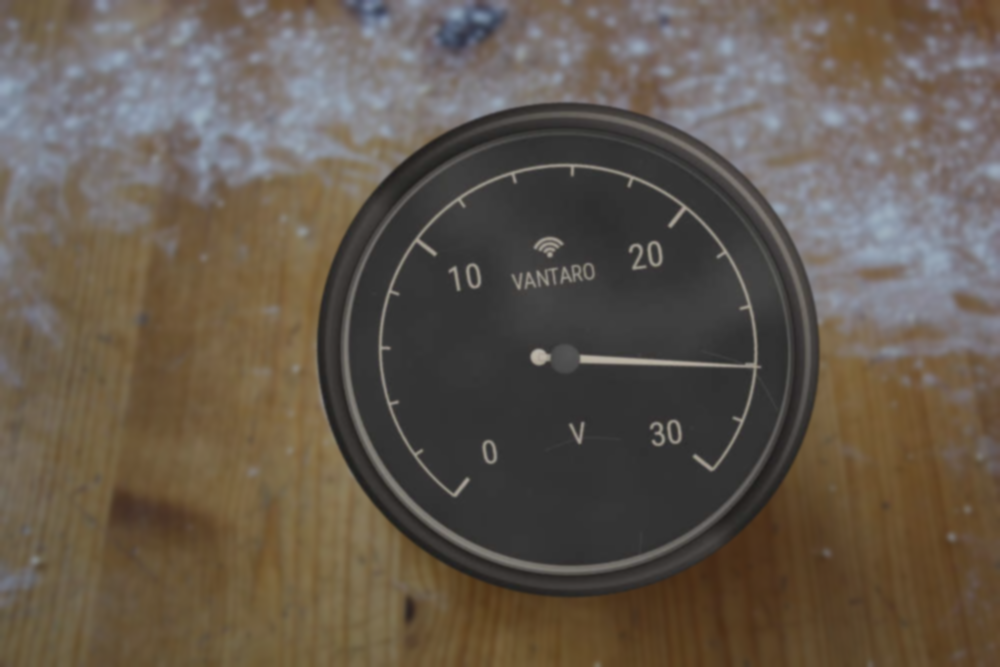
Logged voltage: {"value": 26, "unit": "V"}
